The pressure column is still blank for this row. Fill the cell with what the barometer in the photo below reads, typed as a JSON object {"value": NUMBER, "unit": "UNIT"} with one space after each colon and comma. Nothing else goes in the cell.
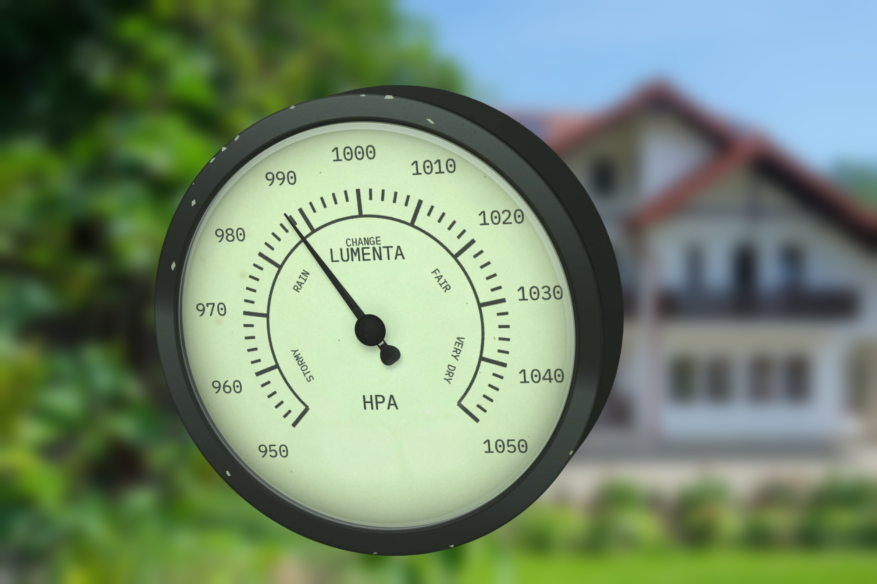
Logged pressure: {"value": 988, "unit": "hPa"}
